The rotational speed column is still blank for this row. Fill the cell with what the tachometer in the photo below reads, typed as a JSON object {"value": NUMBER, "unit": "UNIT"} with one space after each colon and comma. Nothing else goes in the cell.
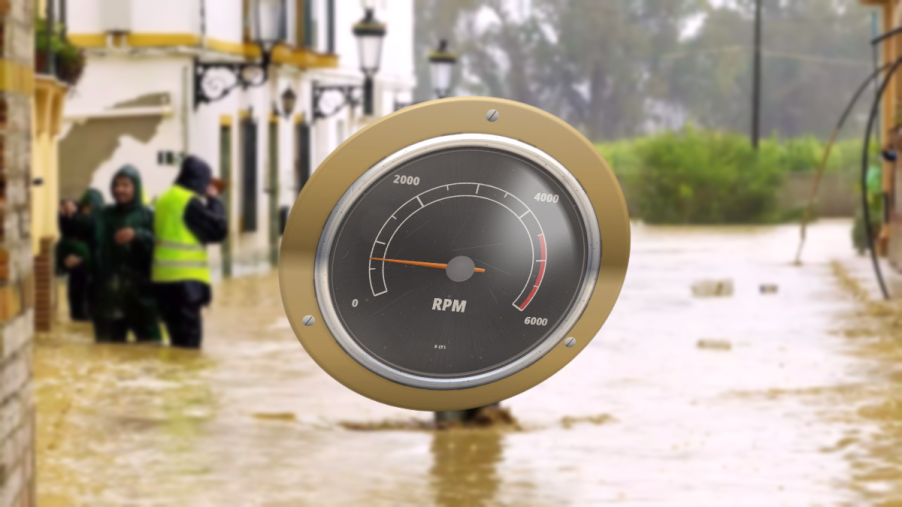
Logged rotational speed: {"value": 750, "unit": "rpm"}
